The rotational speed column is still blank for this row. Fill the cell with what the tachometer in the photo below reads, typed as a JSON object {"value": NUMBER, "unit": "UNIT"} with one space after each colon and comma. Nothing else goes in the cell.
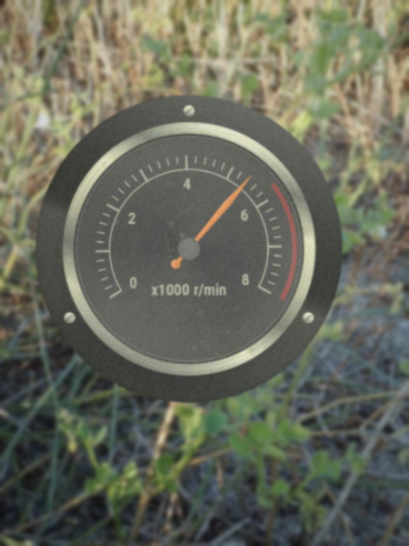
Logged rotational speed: {"value": 5400, "unit": "rpm"}
